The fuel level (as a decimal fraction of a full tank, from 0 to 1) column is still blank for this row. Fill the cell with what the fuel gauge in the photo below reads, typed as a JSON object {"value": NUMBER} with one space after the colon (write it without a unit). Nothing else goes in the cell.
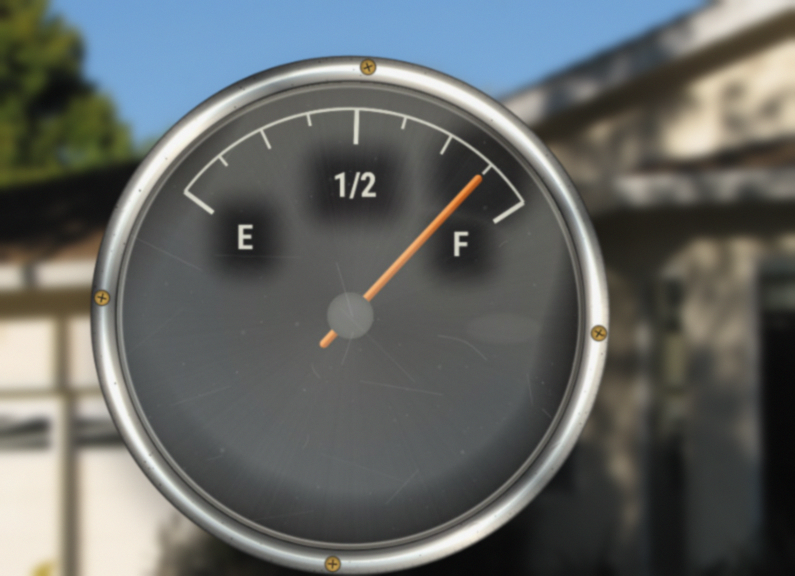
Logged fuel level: {"value": 0.875}
